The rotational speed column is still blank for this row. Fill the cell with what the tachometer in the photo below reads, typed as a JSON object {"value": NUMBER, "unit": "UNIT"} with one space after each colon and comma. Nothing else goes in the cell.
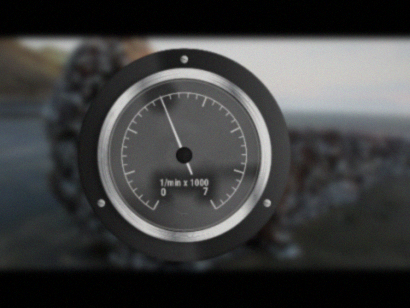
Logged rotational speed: {"value": 3000, "unit": "rpm"}
